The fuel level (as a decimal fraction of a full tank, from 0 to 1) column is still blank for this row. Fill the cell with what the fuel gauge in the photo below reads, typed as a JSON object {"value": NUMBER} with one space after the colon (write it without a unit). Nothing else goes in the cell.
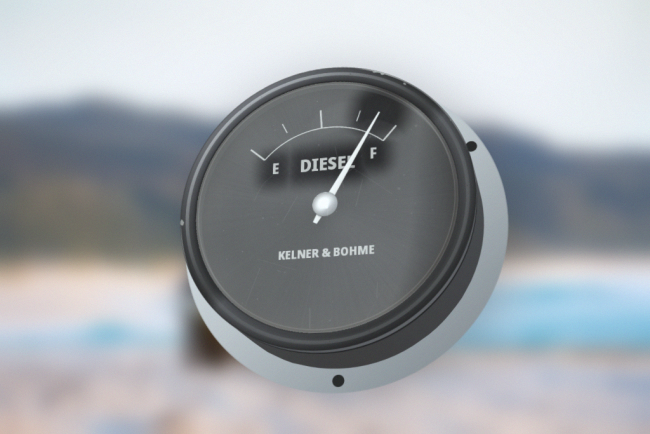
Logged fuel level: {"value": 0.875}
